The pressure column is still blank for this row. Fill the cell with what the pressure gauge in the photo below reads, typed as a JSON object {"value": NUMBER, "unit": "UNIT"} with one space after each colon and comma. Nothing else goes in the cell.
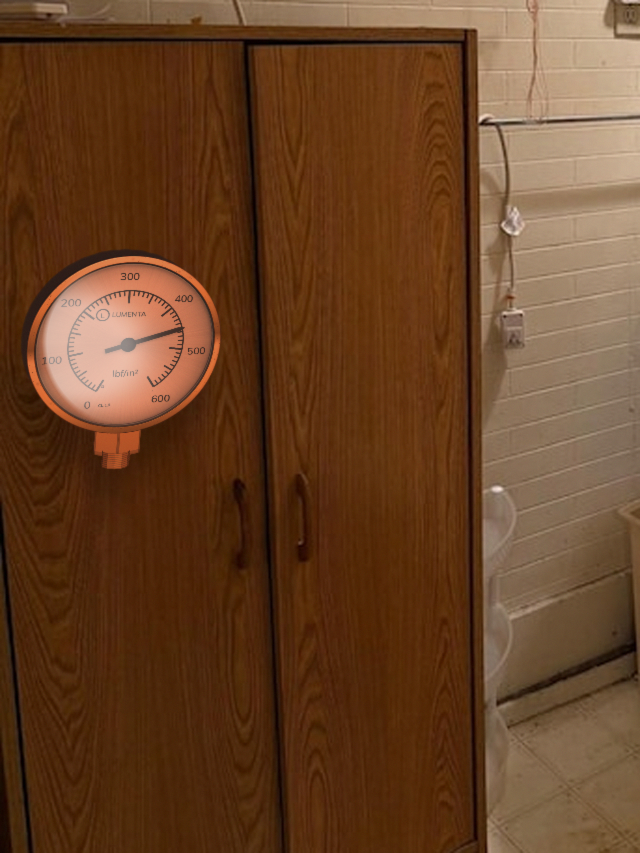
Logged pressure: {"value": 450, "unit": "psi"}
